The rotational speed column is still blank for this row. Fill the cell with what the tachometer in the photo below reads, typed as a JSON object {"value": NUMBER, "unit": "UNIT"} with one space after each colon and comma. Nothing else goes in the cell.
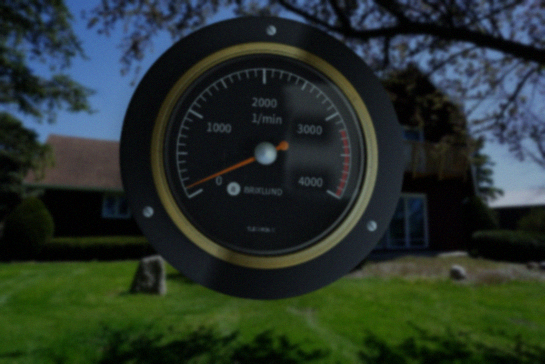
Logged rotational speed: {"value": 100, "unit": "rpm"}
